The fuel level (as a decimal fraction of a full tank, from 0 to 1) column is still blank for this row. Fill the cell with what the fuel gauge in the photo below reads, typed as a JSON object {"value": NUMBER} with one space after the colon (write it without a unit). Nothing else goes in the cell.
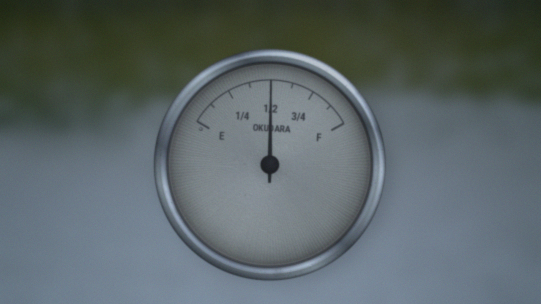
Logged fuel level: {"value": 0.5}
